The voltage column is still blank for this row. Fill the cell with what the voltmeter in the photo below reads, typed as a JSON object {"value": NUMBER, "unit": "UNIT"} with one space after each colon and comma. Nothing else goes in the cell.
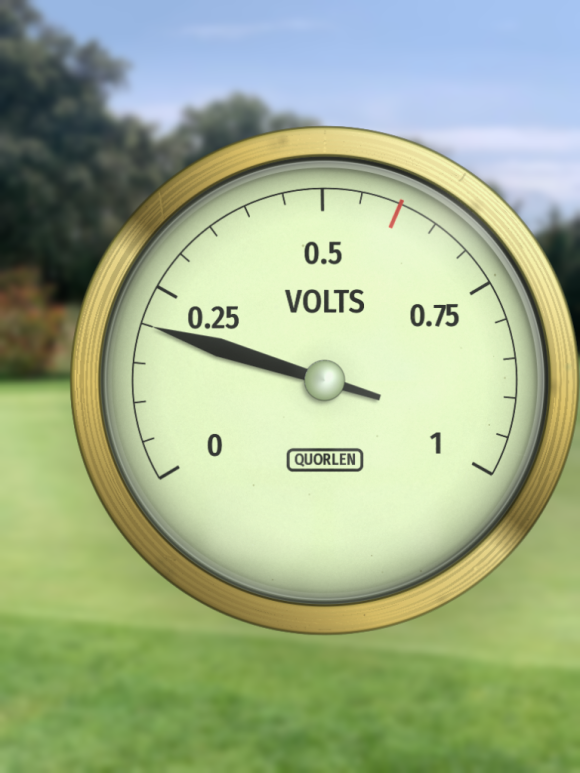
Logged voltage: {"value": 0.2, "unit": "V"}
